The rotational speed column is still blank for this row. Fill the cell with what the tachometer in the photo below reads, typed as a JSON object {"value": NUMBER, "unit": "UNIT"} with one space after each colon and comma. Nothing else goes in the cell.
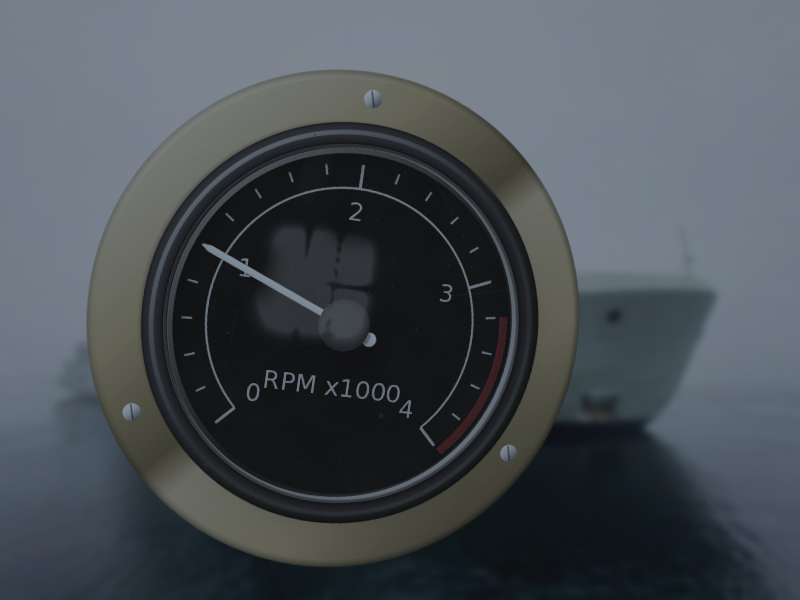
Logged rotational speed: {"value": 1000, "unit": "rpm"}
